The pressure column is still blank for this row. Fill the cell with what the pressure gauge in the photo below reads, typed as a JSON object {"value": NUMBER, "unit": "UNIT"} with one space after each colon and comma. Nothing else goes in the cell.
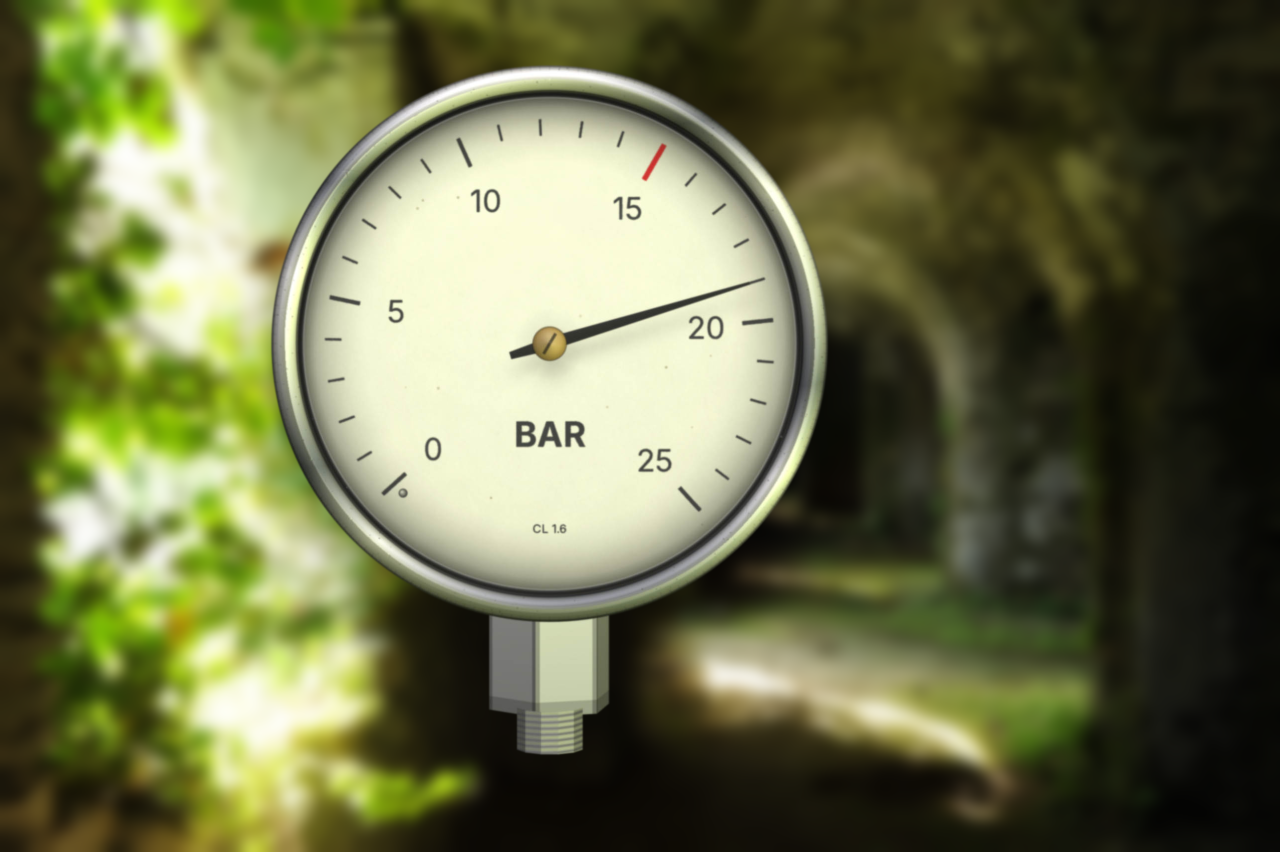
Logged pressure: {"value": 19, "unit": "bar"}
